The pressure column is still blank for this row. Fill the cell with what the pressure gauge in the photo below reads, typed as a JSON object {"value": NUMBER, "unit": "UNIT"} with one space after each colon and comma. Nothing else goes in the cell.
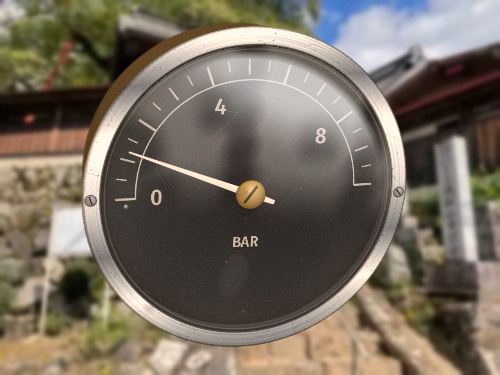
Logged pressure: {"value": 1.25, "unit": "bar"}
